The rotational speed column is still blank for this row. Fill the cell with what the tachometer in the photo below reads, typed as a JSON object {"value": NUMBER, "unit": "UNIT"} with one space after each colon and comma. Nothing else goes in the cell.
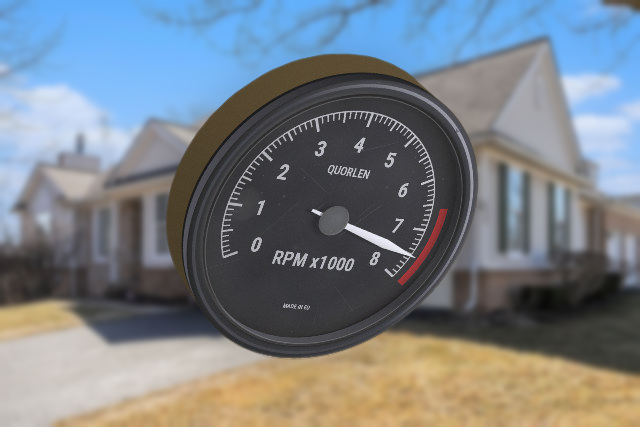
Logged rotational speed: {"value": 7500, "unit": "rpm"}
